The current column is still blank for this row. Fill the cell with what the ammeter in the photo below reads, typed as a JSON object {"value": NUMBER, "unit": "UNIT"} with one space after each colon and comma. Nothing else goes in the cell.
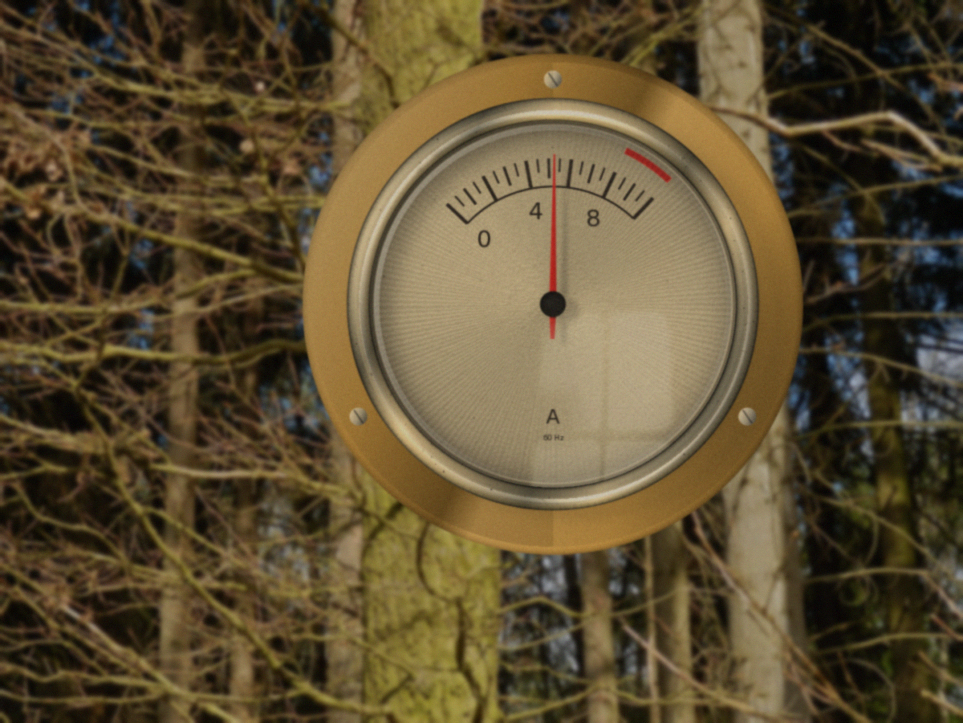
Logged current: {"value": 5.25, "unit": "A"}
